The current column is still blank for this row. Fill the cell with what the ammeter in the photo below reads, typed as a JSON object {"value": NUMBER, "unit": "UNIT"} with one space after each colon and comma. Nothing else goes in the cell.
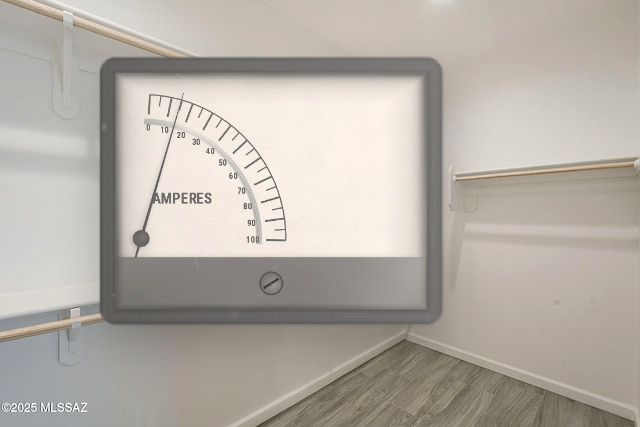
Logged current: {"value": 15, "unit": "A"}
